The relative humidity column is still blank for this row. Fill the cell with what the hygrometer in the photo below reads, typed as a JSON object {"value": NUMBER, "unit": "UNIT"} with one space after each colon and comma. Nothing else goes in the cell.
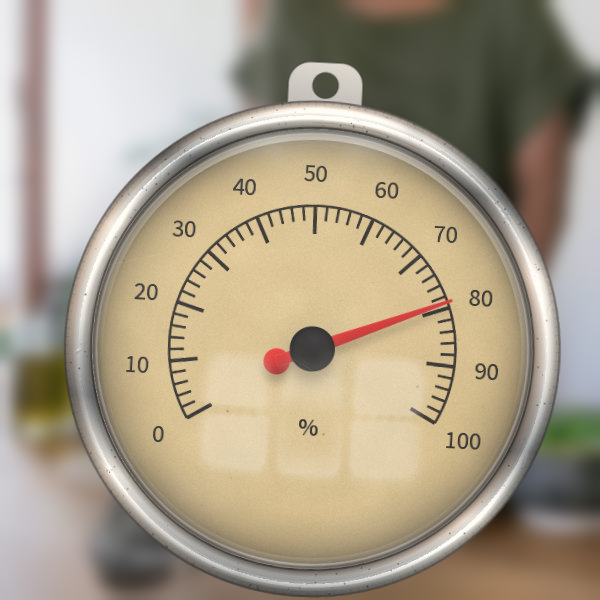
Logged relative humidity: {"value": 79, "unit": "%"}
